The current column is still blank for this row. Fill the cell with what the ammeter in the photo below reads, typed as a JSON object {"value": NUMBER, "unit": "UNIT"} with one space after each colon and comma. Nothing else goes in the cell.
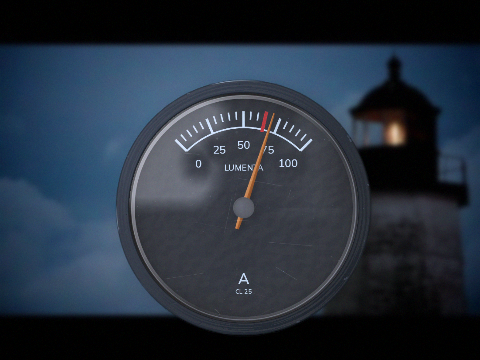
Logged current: {"value": 70, "unit": "A"}
